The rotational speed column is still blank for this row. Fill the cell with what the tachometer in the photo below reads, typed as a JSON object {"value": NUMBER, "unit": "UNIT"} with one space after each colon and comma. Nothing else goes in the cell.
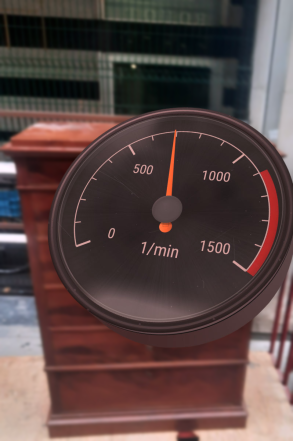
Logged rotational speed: {"value": 700, "unit": "rpm"}
